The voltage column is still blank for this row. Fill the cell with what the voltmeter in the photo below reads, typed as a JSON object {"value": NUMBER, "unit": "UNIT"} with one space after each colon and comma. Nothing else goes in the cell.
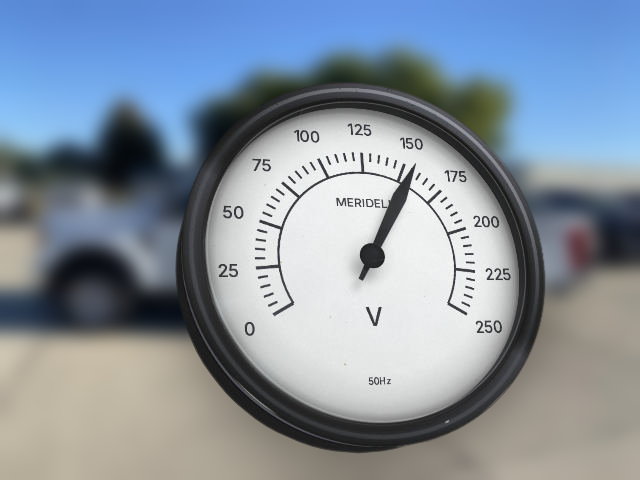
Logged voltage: {"value": 155, "unit": "V"}
